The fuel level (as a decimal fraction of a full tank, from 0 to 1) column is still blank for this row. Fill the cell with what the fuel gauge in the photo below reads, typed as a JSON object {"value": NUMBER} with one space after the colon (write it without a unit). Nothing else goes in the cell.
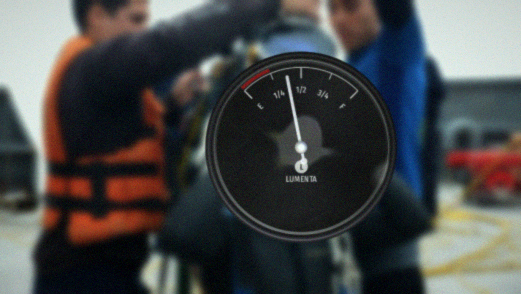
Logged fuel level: {"value": 0.375}
